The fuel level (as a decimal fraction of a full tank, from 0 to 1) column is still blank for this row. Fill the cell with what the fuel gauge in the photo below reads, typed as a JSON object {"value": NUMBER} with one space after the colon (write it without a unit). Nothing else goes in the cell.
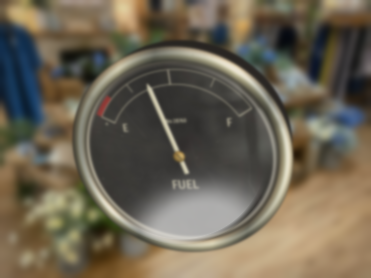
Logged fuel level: {"value": 0.375}
